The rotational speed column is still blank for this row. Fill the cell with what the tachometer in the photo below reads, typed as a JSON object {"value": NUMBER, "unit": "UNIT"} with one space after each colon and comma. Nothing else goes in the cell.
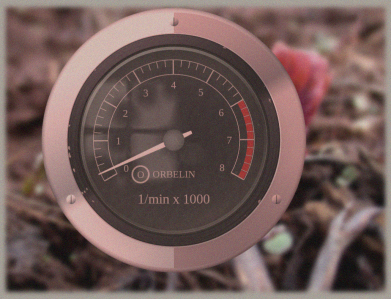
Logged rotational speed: {"value": 200, "unit": "rpm"}
